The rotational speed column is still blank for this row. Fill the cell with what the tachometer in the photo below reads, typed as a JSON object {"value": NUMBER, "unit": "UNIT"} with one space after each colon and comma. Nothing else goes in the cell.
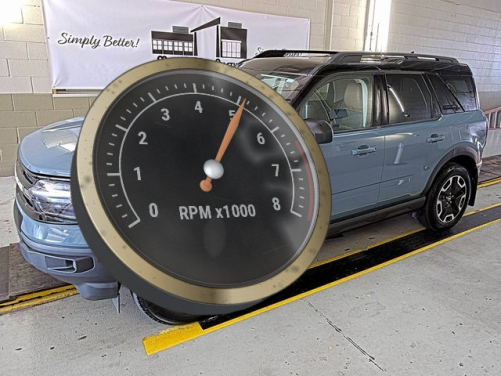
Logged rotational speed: {"value": 5100, "unit": "rpm"}
